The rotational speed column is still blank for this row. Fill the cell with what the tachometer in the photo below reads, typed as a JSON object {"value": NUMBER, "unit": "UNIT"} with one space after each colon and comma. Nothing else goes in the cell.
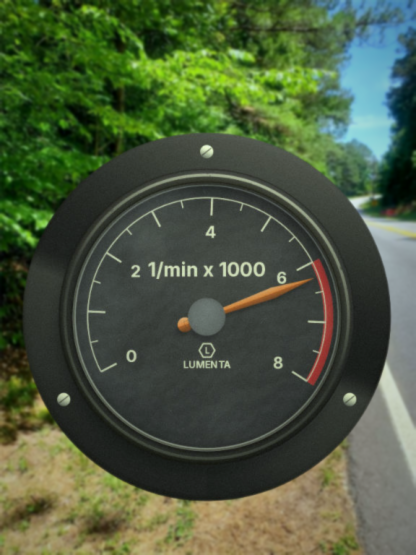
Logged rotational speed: {"value": 6250, "unit": "rpm"}
